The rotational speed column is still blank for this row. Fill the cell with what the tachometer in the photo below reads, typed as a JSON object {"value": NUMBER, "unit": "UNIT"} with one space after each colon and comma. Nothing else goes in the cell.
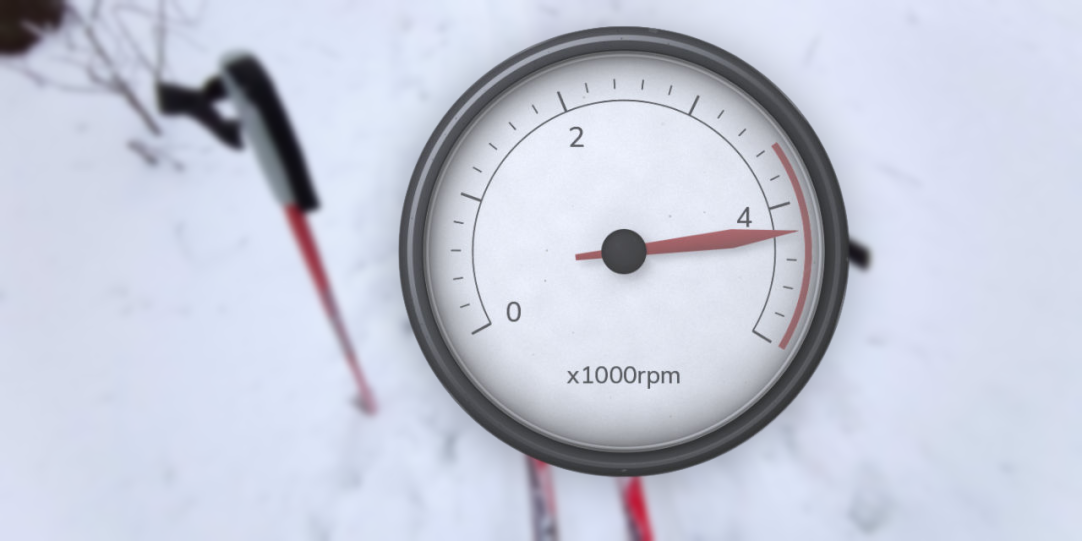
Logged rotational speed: {"value": 4200, "unit": "rpm"}
